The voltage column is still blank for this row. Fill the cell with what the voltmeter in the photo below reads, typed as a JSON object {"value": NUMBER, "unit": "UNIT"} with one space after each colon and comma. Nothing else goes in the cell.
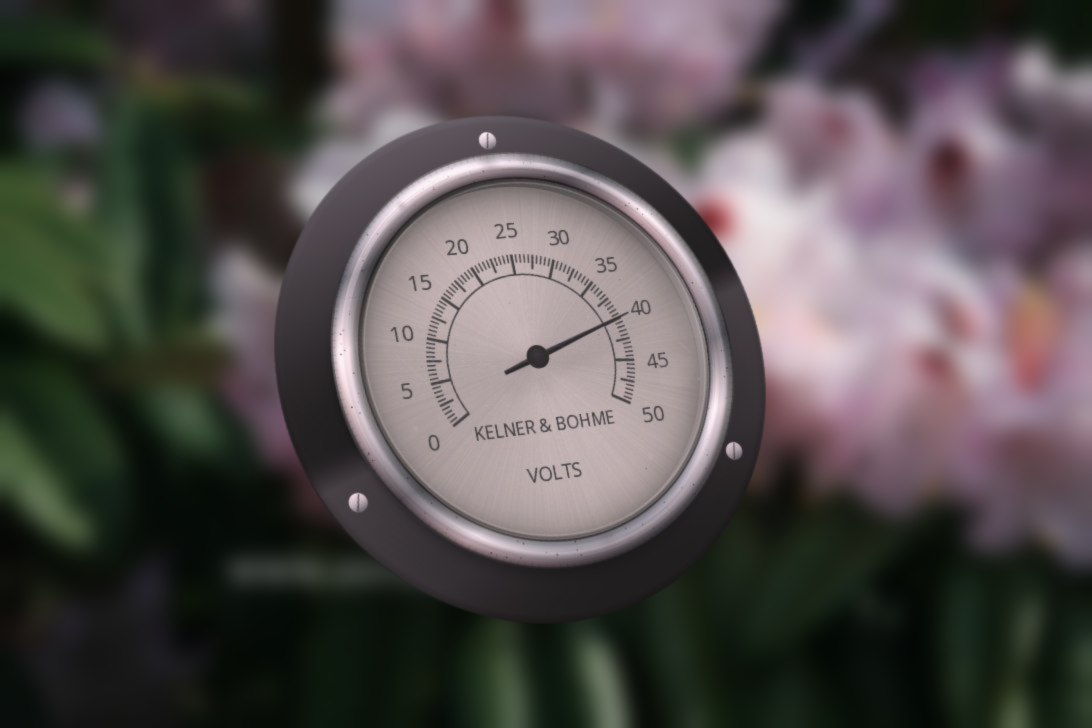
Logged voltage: {"value": 40, "unit": "V"}
